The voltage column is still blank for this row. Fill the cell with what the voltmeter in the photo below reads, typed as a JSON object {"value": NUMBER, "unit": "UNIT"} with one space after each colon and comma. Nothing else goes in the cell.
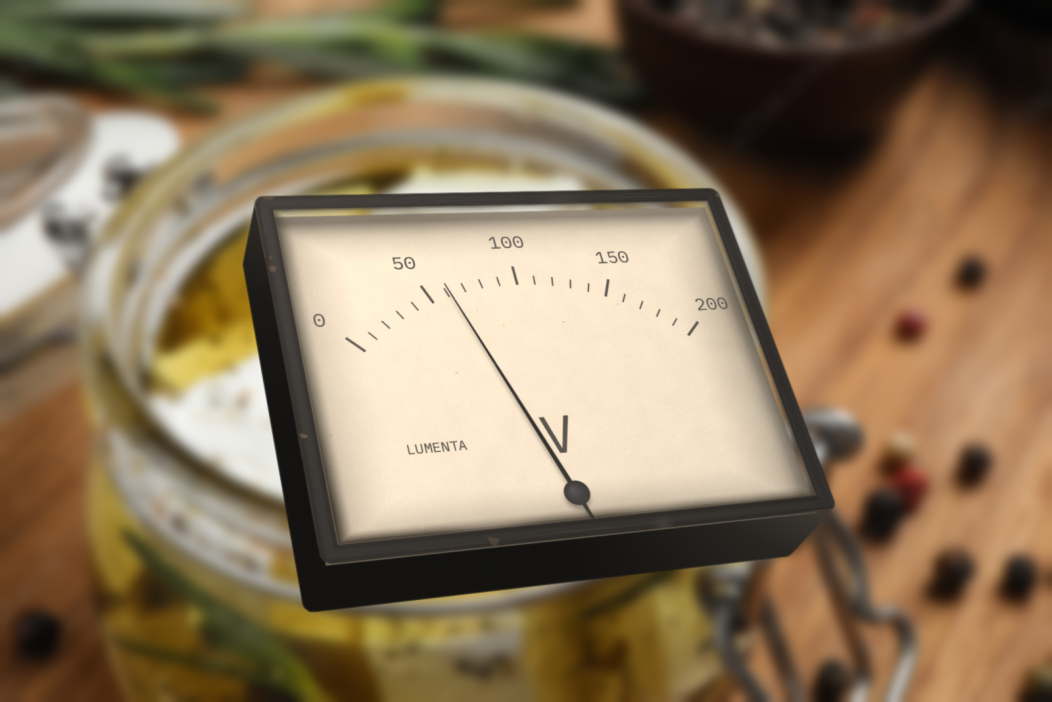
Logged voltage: {"value": 60, "unit": "V"}
